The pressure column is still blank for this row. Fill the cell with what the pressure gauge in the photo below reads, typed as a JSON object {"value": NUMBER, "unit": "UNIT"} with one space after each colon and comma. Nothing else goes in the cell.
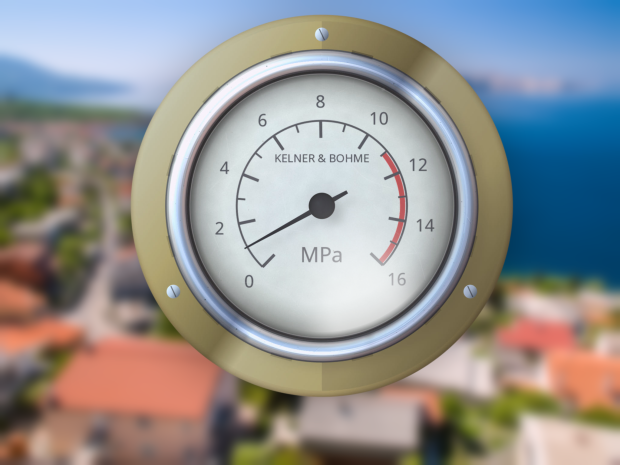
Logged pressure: {"value": 1, "unit": "MPa"}
